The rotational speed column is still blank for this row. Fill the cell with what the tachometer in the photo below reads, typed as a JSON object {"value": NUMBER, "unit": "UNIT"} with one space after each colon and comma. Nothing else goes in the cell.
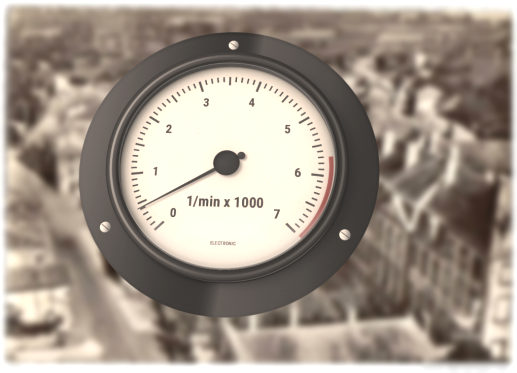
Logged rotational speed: {"value": 400, "unit": "rpm"}
